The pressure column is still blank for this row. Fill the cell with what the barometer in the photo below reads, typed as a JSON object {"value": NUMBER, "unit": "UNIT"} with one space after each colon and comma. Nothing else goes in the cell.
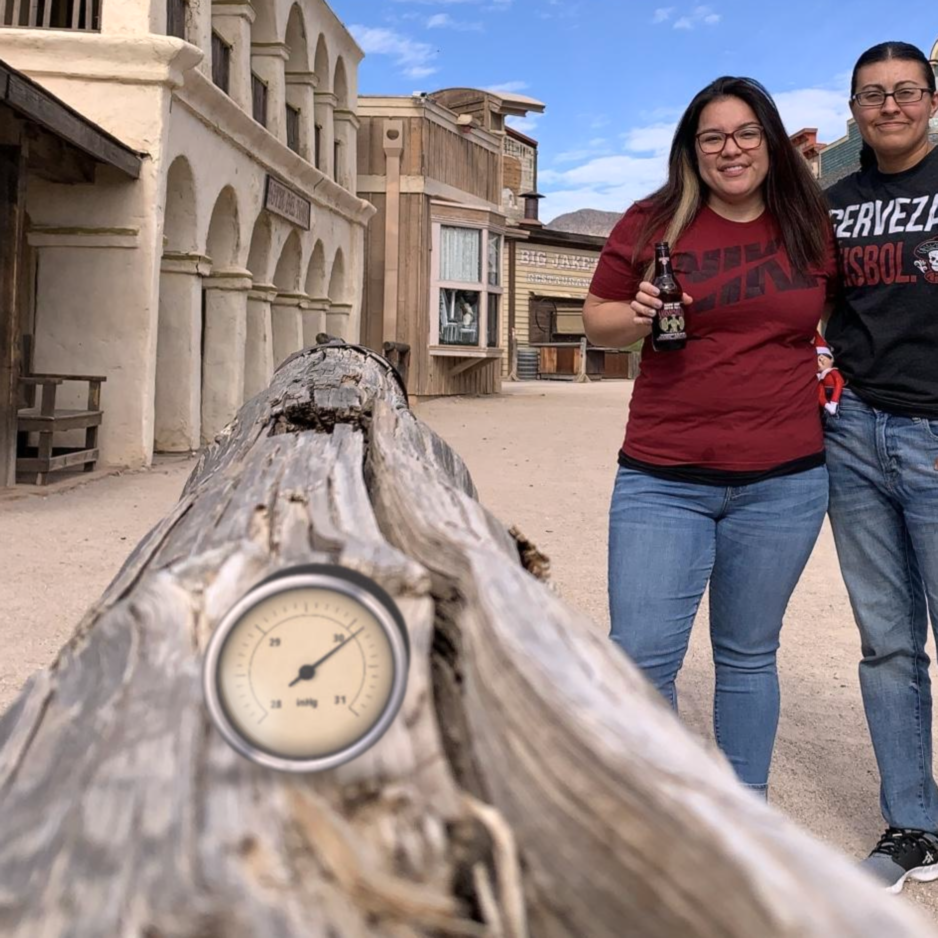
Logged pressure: {"value": 30.1, "unit": "inHg"}
